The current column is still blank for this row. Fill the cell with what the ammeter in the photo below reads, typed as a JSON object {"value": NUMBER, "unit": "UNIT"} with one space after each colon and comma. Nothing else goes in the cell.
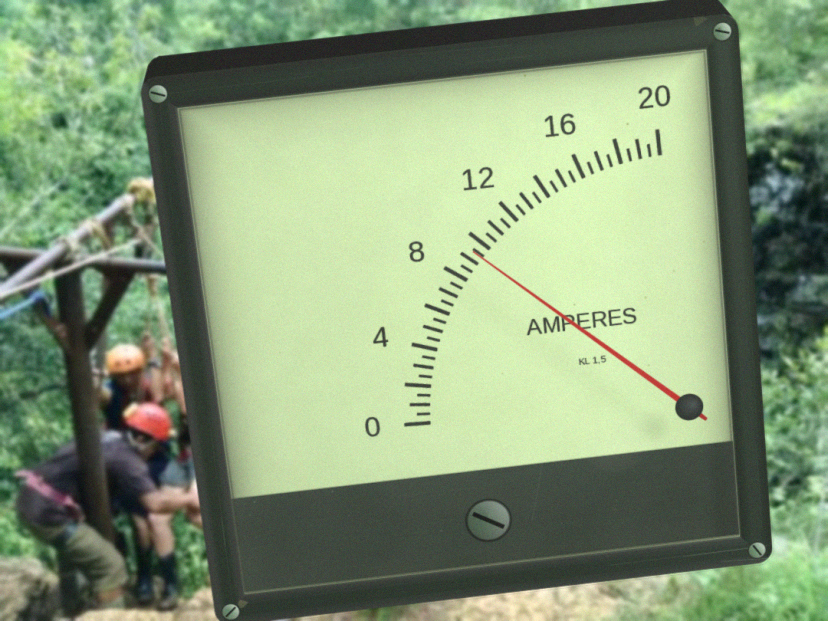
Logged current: {"value": 9.5, "unit": "A"}
